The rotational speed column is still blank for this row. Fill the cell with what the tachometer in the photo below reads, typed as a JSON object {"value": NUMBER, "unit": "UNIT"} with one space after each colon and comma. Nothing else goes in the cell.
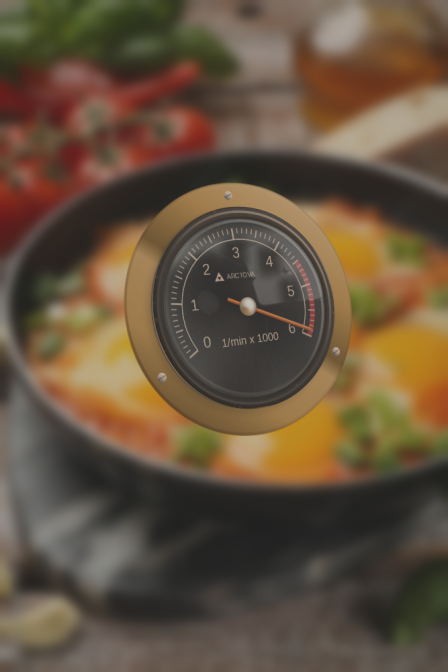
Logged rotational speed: {"value": 5900, "unit": "rpm"}
